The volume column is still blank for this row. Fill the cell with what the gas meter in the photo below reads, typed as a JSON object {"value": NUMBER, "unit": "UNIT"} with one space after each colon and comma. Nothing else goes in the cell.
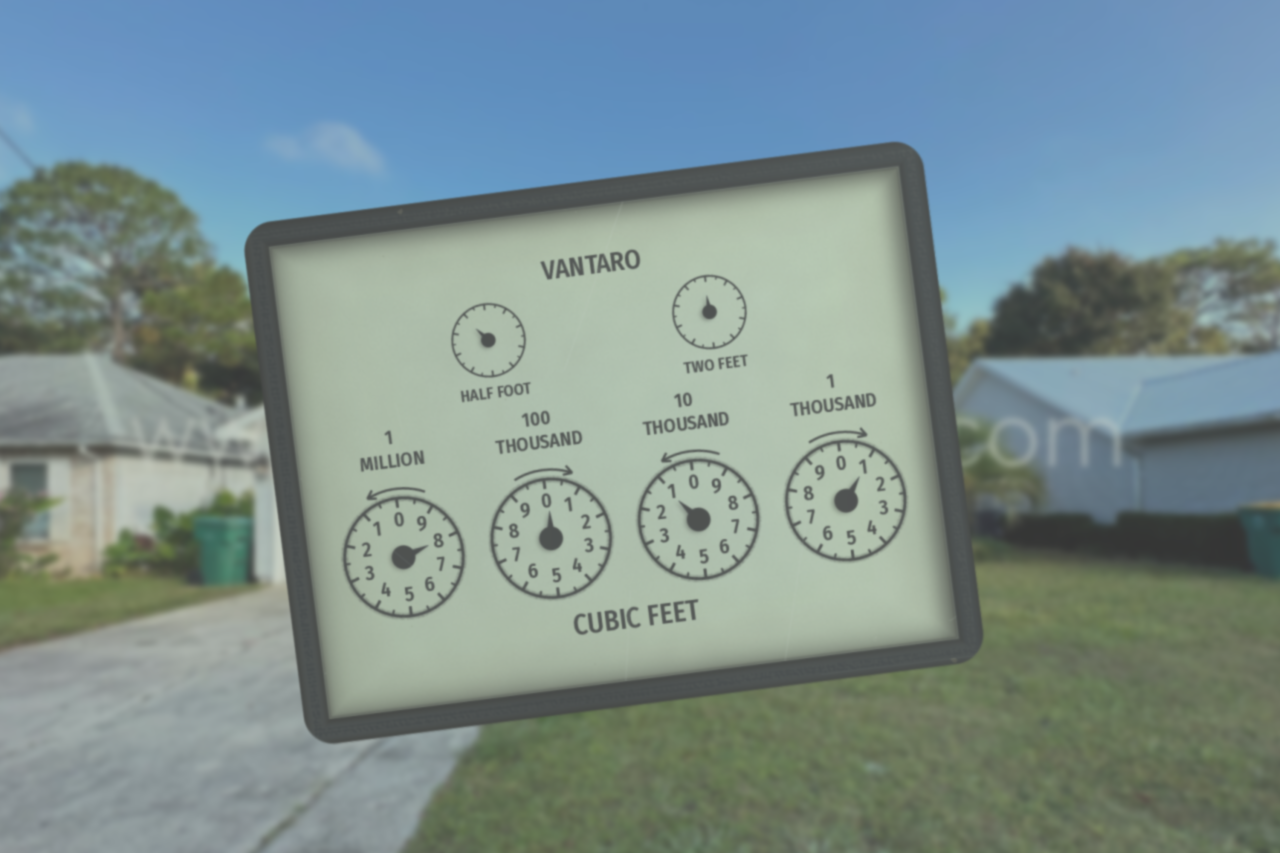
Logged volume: {"value": 801100, "unit": "ft³"}
